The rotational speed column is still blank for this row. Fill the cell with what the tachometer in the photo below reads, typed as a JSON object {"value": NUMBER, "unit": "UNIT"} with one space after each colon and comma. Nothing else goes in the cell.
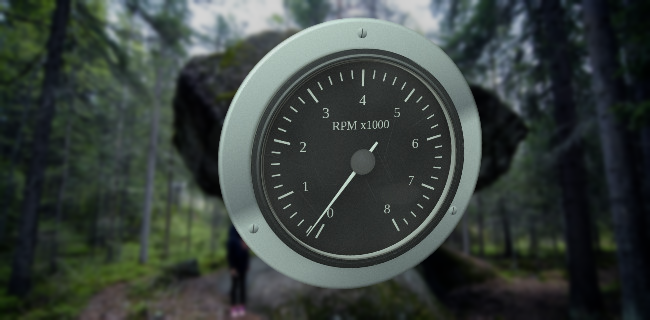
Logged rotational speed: {"value": 200, "unit": "rpm"}
